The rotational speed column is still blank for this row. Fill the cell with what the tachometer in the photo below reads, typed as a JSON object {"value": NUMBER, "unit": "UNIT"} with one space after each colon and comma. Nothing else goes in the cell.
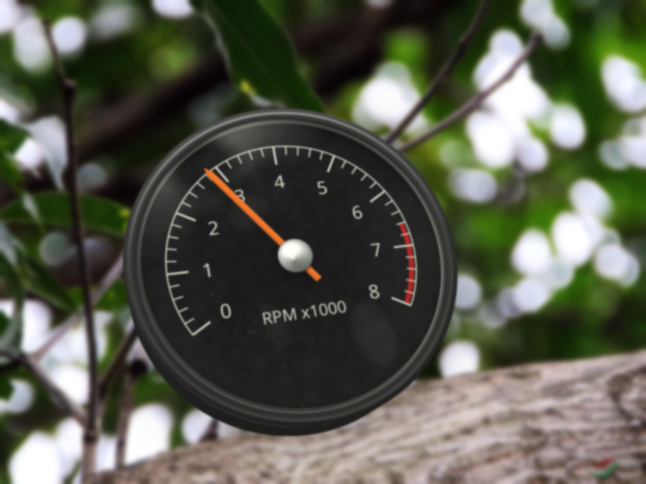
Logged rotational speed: {"value": 2800, "unit": "rpm"}
